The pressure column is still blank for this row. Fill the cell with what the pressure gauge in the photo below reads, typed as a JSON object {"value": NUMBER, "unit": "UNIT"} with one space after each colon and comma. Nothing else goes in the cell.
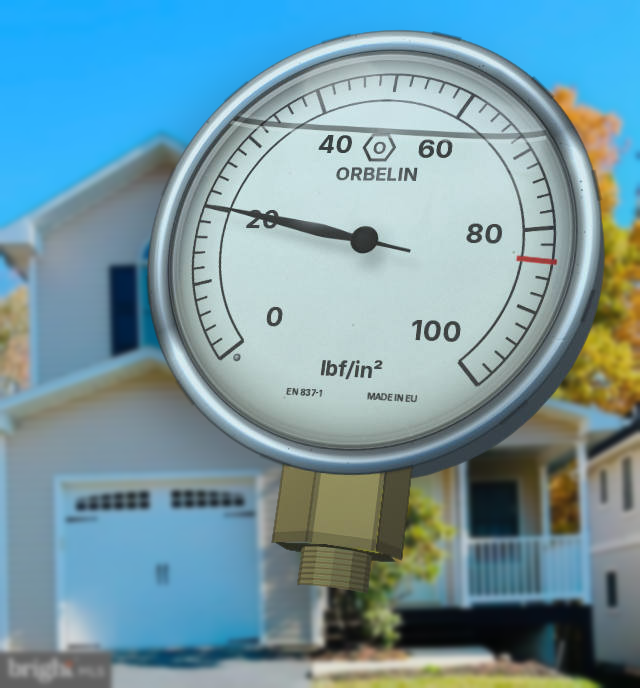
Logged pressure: {"value": 20, "unit": "psi"}
